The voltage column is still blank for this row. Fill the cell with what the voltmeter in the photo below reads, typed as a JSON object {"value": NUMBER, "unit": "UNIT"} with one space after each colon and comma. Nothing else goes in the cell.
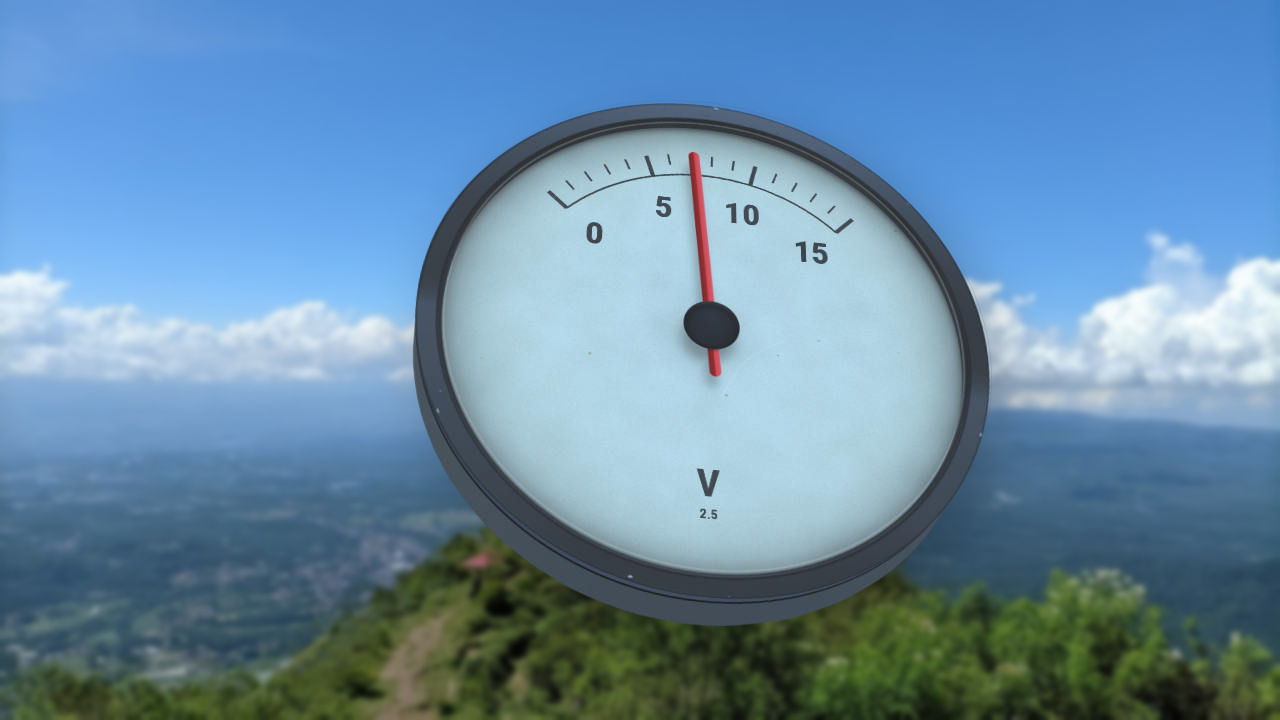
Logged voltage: {"value": 7, "unit": "V"}
